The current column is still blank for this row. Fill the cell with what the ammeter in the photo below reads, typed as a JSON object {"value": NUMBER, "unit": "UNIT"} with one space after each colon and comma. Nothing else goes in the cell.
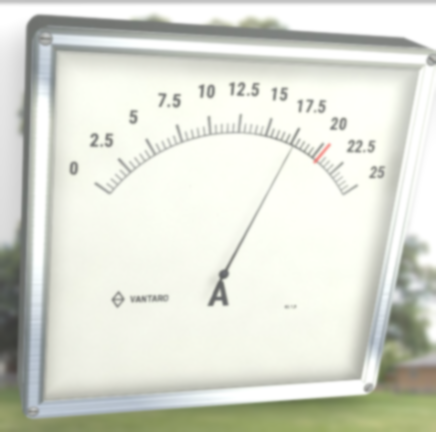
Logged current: {"value": 17.5, "unit": "A"}
